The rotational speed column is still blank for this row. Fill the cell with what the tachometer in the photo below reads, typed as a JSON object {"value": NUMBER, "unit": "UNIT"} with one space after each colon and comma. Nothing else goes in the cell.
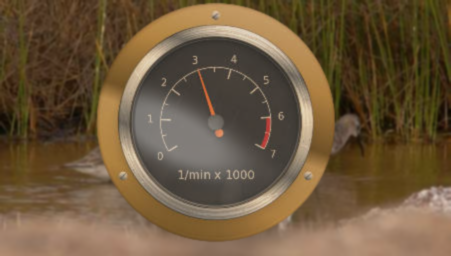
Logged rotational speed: {"value": 3000, "unit": "rpm"}
